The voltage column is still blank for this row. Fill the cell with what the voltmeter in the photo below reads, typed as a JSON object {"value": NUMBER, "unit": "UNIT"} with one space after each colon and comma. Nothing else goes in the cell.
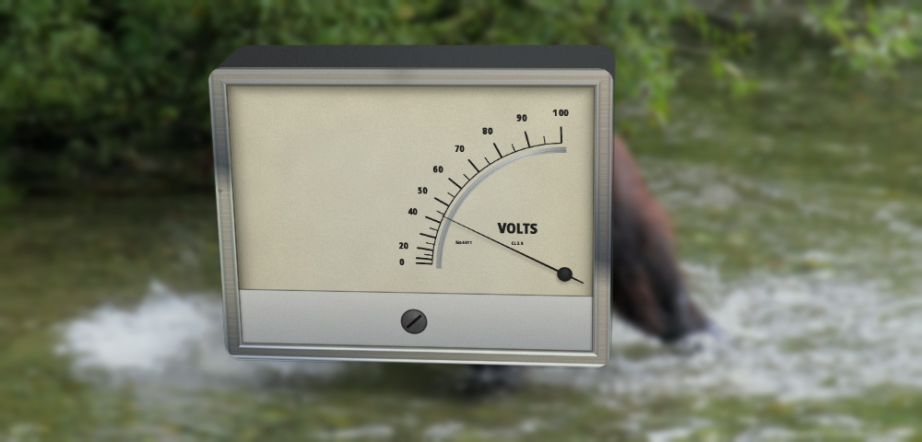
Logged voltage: {"value": 45, "unit": "V"}
